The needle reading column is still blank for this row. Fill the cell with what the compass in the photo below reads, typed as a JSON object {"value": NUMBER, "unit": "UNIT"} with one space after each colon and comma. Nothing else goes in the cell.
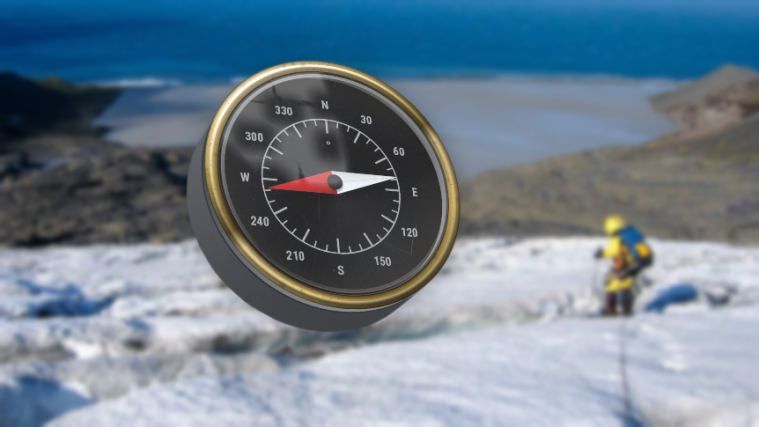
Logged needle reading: {"value": 260, "unit": "°"}
